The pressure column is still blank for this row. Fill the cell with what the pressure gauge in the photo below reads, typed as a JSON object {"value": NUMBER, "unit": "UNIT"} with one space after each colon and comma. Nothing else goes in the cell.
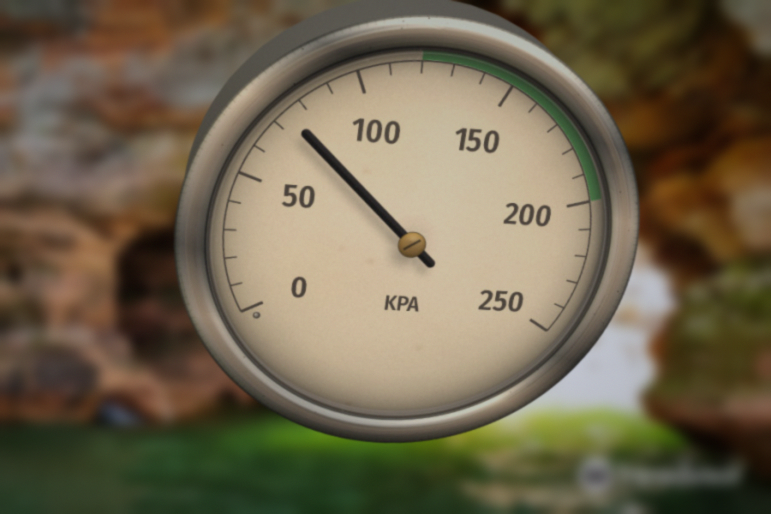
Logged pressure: {"value": 75, "unit": "kPa"}
